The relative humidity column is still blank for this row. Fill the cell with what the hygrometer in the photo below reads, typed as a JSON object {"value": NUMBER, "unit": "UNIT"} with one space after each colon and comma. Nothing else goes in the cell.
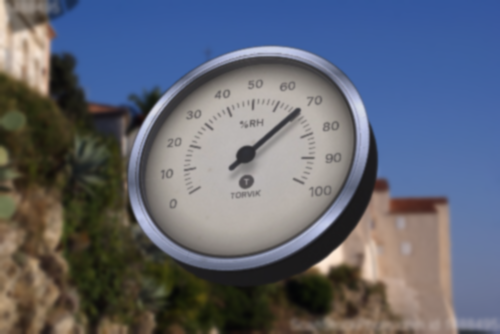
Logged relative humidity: {"value": 70, "unit": "%"}
